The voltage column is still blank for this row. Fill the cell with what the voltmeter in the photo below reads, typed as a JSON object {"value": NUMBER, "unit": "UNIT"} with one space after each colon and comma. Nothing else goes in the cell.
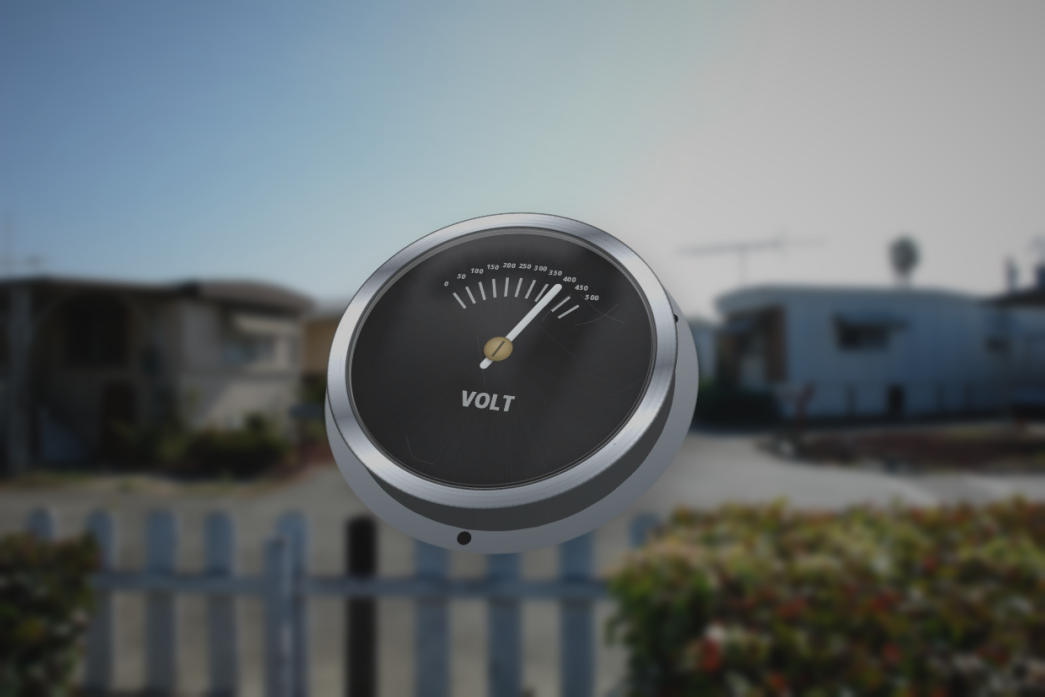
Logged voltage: {"value": 400, "unit": "V"}
